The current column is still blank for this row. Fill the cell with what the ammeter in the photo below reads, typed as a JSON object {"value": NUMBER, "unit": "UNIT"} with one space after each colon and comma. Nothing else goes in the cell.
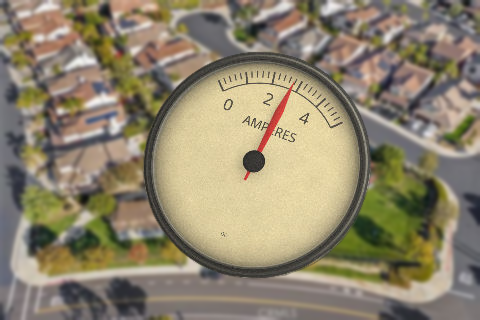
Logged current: {"value": 2.8, "unit": "A"}
